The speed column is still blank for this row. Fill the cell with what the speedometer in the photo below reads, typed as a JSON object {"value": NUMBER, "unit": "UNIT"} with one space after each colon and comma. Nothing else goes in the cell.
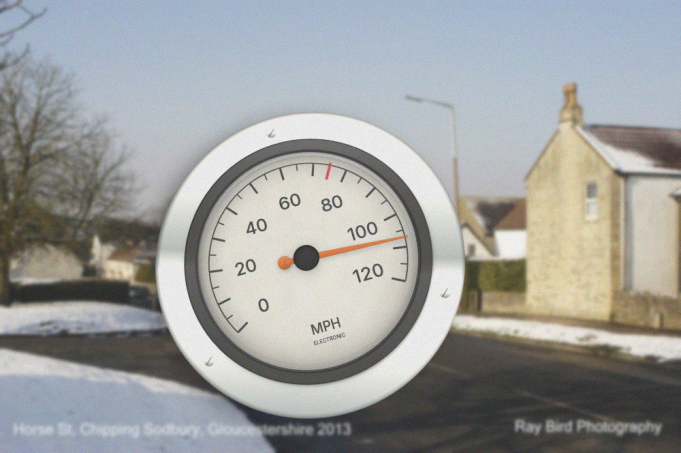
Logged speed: {"value": 107.5, "unit": "mph"}
